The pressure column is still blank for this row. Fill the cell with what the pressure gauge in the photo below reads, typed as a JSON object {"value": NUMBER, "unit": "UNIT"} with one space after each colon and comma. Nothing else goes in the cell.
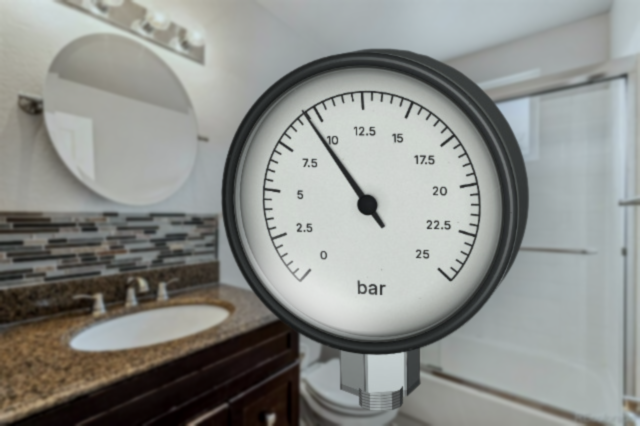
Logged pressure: {"value": 9.5, "unit": "bar"}
